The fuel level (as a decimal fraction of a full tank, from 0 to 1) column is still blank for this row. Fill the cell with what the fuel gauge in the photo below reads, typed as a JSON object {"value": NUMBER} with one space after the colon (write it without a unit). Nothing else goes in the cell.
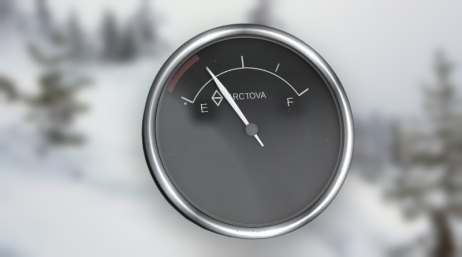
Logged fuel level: {"value": 0.25}
